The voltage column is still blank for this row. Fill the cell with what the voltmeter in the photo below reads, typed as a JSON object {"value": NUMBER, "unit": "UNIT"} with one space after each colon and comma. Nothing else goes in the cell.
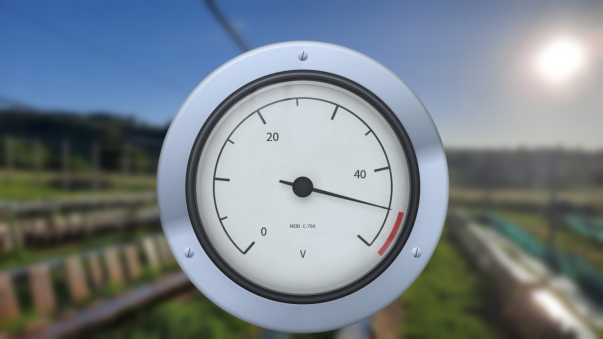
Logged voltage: {"value": 45, "unit": "V"}
